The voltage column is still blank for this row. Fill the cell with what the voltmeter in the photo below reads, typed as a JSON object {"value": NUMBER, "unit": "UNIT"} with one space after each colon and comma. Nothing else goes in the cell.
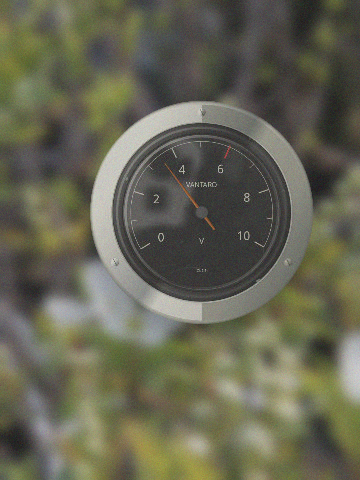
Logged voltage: {"value": 3.5, "unit": "V"}
